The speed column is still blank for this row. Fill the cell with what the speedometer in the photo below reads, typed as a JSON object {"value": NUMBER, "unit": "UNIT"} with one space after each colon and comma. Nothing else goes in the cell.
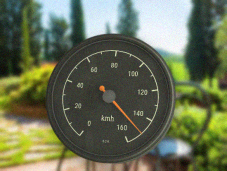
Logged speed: {"value": 150, "unit": "km/h"}
